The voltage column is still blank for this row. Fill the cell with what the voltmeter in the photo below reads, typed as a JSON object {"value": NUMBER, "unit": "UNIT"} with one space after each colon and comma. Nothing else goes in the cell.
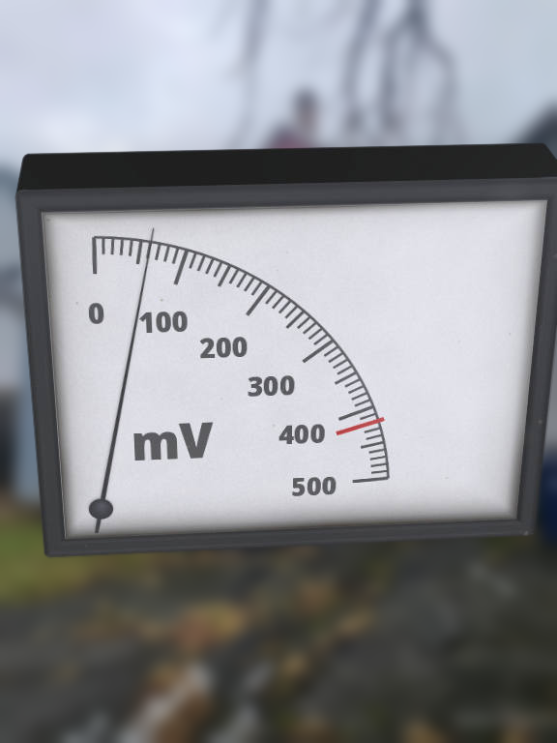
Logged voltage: {"value": 60, "unit": "mV"}
